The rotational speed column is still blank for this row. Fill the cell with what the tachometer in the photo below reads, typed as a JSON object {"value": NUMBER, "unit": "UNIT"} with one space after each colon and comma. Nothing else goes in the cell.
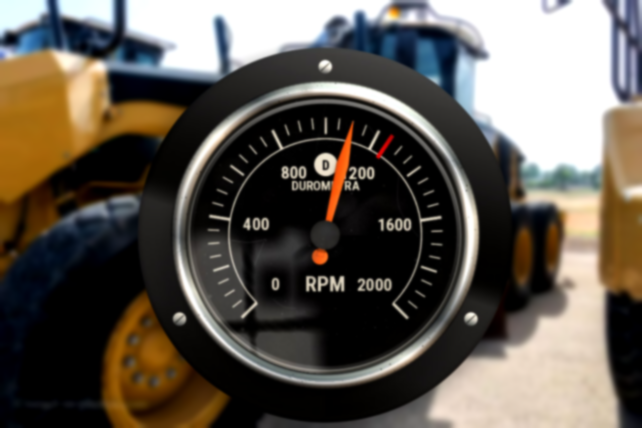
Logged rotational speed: {"value": 1100, "unit": "rpm"}
